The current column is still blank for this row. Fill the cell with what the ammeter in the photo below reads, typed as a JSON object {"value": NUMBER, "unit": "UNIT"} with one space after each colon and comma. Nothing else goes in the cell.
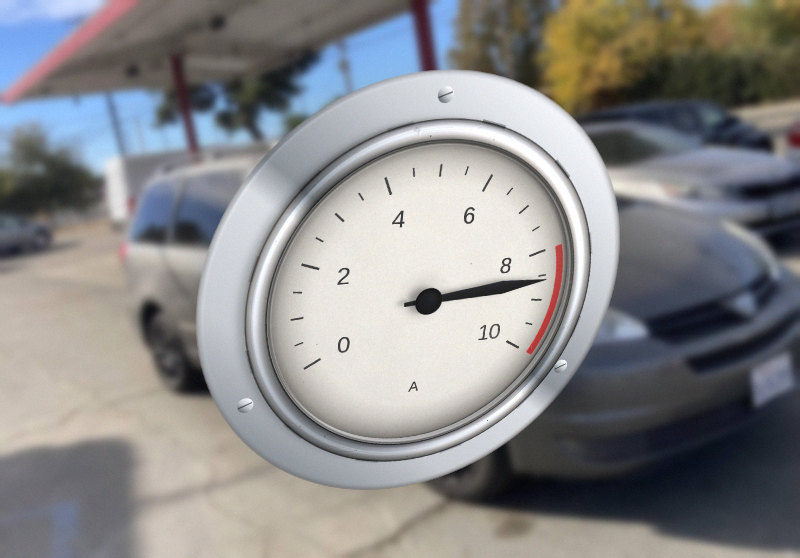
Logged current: {"value": 8.5, "unit": "A"}
